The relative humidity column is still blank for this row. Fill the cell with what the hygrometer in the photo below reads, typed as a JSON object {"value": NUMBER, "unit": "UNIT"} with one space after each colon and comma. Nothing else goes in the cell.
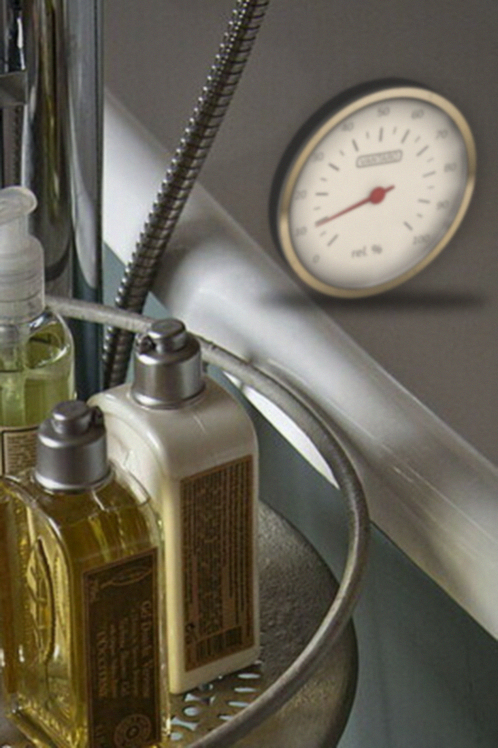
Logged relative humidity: {"value": 10, "unit": "%"}
